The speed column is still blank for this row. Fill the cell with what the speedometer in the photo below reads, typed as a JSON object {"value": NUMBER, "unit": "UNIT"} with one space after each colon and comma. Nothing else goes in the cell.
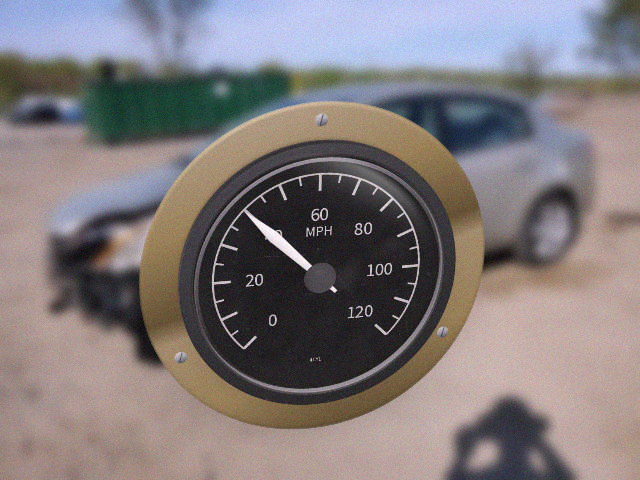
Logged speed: {"value": 40, "unit": "mph"}
